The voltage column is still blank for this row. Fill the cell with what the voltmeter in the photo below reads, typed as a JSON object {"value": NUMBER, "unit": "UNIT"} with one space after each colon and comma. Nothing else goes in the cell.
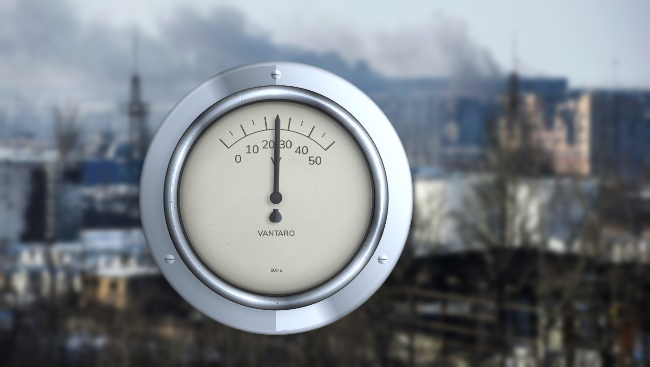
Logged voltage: {"value": 25, "unit": "V"}
